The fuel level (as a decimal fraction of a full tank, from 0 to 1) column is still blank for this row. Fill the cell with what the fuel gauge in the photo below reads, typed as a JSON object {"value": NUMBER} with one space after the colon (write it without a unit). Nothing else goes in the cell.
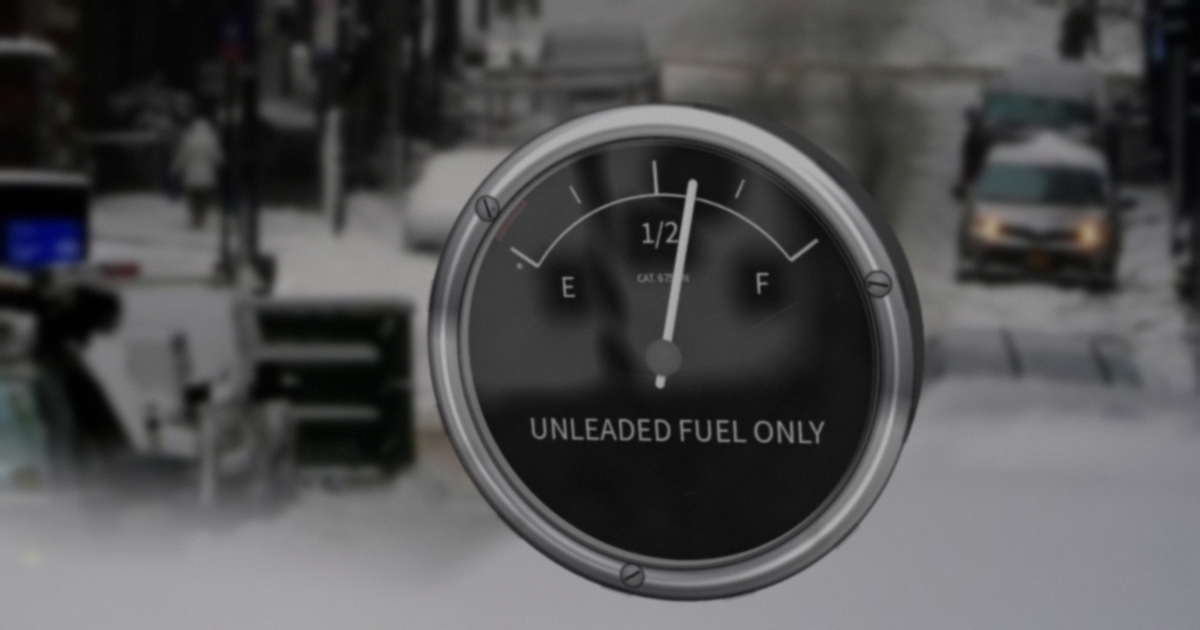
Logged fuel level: {"value": 0.625}
